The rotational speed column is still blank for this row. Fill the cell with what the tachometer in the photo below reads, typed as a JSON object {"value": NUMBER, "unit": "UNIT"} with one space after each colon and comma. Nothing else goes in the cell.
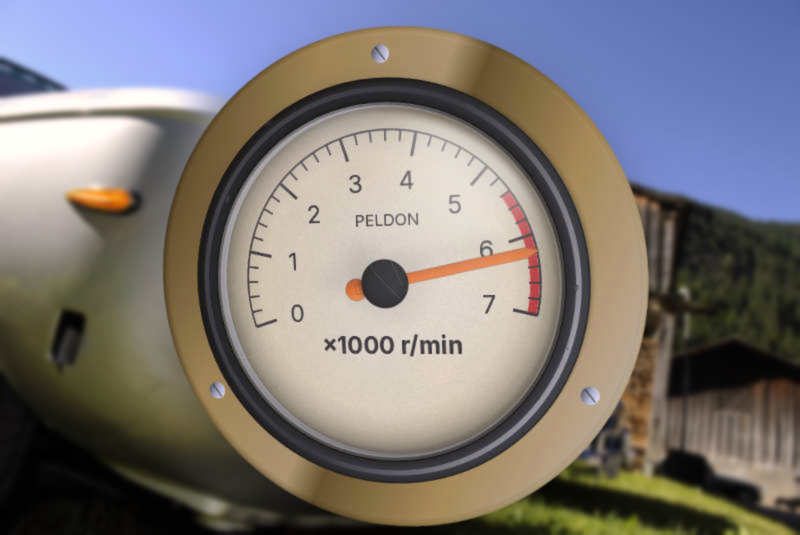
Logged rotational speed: {"value": 6200, "unit": "rpm"}
